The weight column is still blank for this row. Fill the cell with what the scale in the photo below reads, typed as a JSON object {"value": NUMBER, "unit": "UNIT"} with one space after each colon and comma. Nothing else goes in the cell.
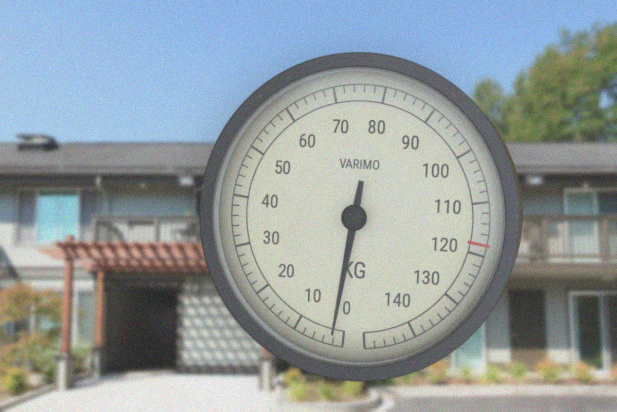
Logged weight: {"value": 2, "unit": "kg"}
